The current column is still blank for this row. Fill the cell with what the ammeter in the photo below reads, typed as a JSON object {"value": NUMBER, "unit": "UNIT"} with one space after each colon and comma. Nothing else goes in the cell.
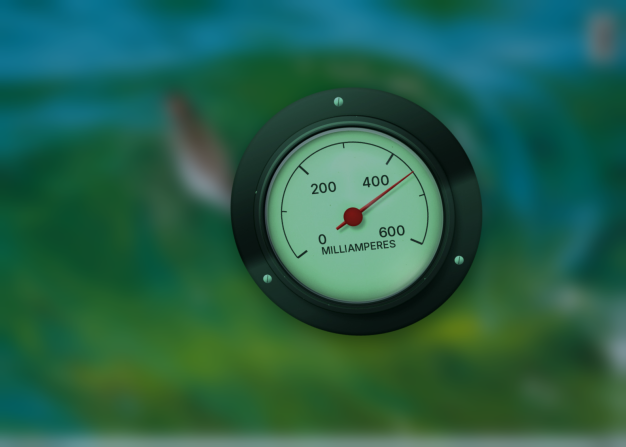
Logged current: {"value": 450, "unit": "mA"}
